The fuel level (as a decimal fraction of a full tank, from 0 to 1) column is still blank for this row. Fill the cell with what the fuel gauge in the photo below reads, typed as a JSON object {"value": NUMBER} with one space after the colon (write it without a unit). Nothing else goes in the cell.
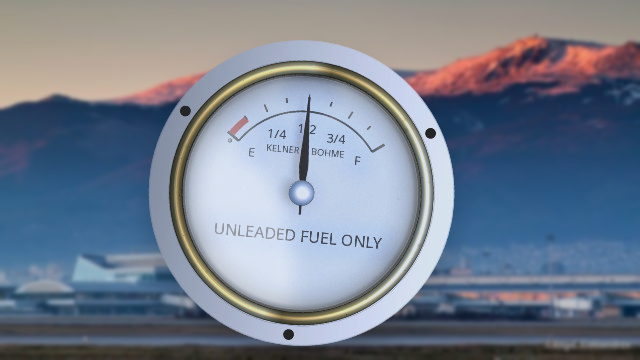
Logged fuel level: {"value": 0.5}
